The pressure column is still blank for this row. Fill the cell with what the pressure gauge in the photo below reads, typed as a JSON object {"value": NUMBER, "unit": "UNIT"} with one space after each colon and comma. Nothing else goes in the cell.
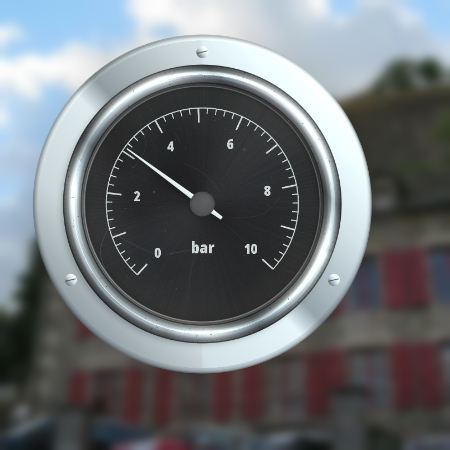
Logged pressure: {"value": 3.1, "unit": "bar"}
